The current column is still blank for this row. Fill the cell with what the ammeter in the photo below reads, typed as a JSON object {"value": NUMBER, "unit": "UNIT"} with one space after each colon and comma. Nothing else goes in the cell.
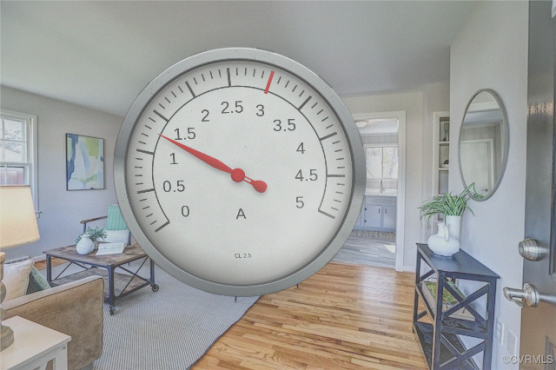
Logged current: {"value": 1.3, "unit": "A"}
